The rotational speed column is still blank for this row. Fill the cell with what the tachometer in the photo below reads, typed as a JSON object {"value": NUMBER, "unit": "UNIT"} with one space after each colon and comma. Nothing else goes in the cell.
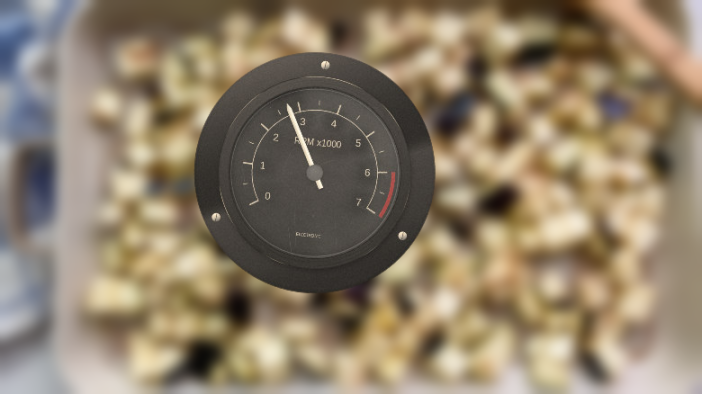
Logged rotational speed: {"value": 2750, "unit": "rpm"}
